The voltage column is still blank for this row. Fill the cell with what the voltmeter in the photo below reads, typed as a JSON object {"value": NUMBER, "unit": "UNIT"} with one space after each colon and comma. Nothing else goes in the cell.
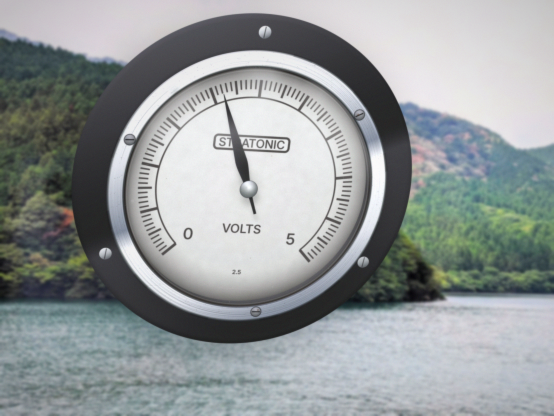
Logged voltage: {"value": 2.1, "unit": "V"}
